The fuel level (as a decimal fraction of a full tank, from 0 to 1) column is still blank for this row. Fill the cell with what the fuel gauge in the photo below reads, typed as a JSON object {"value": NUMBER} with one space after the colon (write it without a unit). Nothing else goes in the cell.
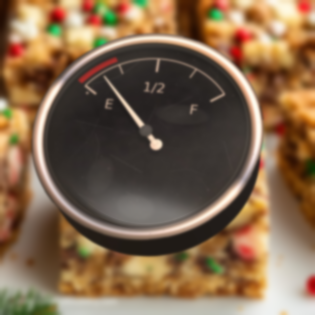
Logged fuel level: {"value": 0.125}
